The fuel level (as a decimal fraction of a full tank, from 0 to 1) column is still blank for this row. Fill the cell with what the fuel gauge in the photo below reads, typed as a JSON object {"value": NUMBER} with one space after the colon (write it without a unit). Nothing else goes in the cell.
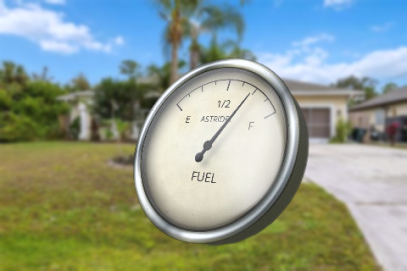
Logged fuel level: {"value": 0.75}
